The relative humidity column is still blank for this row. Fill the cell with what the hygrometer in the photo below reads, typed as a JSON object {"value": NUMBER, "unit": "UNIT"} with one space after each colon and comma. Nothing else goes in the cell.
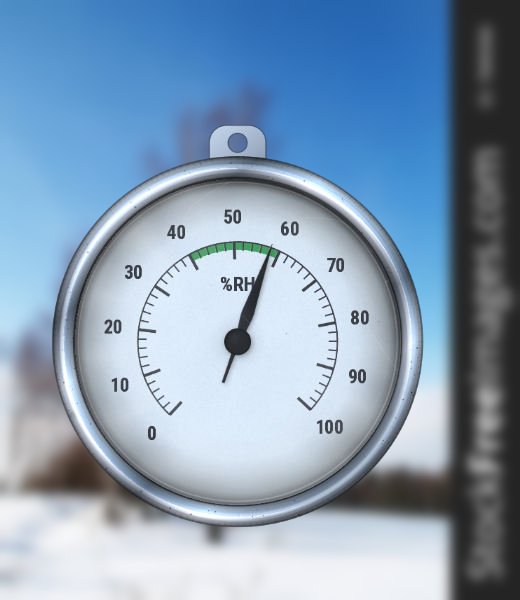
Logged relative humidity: {"value": 58, "unit": "%"}
